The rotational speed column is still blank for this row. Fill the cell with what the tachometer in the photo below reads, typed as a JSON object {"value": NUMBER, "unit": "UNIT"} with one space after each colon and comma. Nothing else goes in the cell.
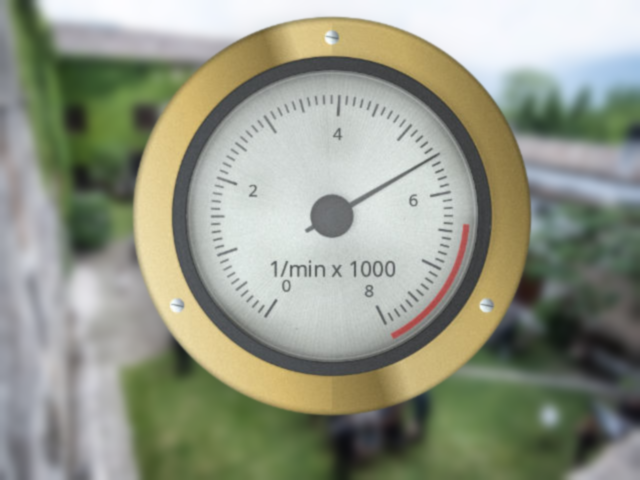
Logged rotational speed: {"value": 5500, "unit": "rpm"}
